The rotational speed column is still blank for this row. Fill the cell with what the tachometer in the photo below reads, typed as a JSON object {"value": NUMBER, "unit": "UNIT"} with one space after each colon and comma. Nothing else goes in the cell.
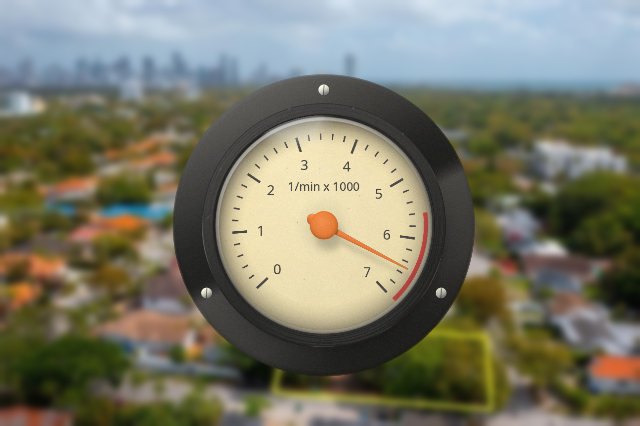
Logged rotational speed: {"value": 6500, "unit": "rpm"}
